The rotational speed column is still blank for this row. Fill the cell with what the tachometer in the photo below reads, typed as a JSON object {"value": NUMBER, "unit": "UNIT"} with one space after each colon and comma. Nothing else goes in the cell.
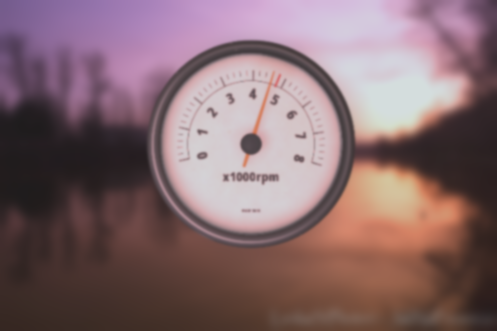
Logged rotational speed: {"value": 4600, "unit": "rpm"}
